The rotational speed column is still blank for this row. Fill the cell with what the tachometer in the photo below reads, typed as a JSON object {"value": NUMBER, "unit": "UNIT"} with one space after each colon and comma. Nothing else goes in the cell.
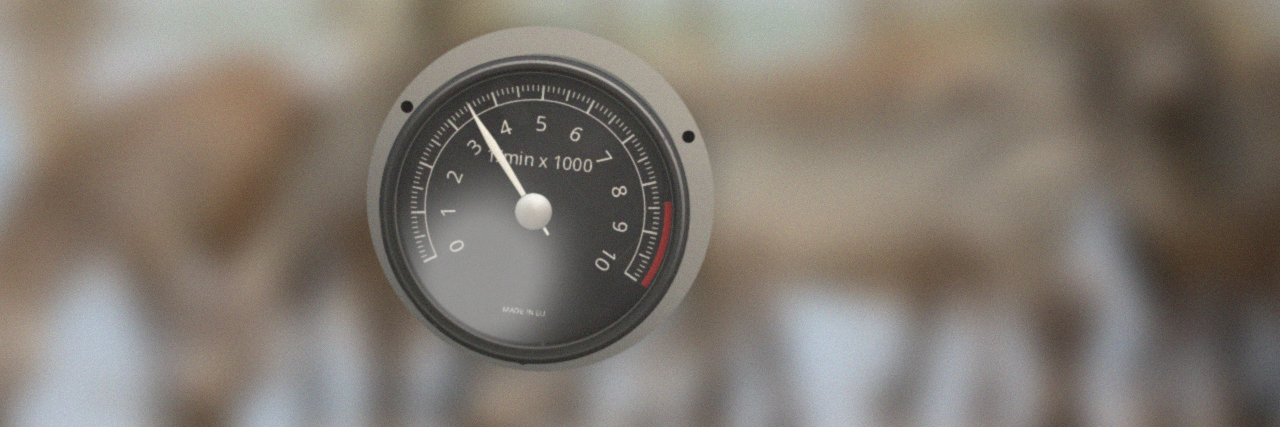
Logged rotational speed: {"value": 3500, "unit": "rpm"}
